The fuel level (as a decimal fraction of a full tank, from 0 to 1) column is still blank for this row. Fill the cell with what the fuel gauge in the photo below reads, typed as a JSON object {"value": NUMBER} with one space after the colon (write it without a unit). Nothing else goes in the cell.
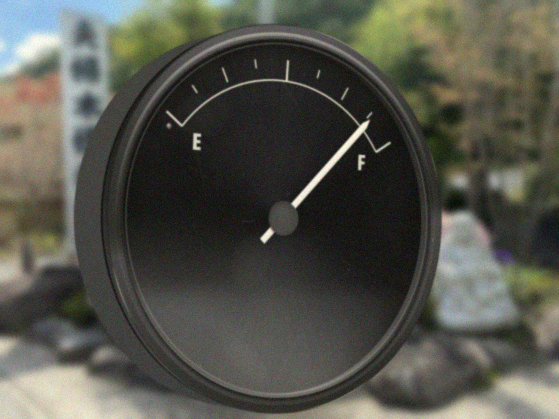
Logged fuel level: {"value": 0.875}
